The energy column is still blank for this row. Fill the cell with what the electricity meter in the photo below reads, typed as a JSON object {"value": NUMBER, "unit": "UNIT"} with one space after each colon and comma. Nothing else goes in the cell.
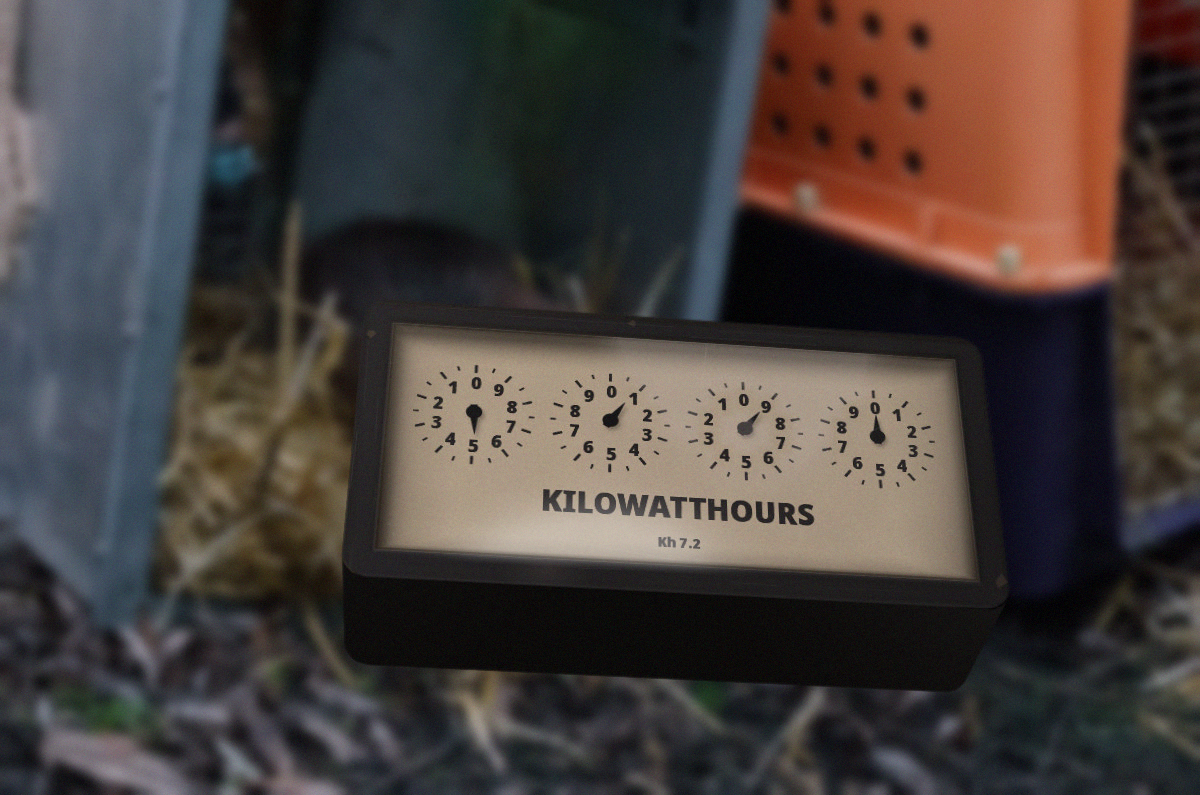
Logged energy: {"value": 5090, "unit": "kWh"}
